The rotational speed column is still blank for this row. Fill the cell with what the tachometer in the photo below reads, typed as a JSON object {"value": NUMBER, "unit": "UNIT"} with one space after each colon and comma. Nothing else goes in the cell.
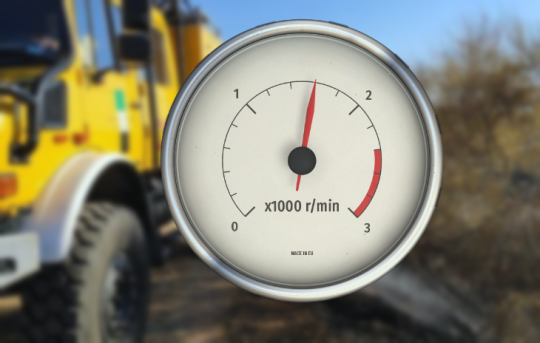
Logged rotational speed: {"value": 1600, "unit": "rpm"}
